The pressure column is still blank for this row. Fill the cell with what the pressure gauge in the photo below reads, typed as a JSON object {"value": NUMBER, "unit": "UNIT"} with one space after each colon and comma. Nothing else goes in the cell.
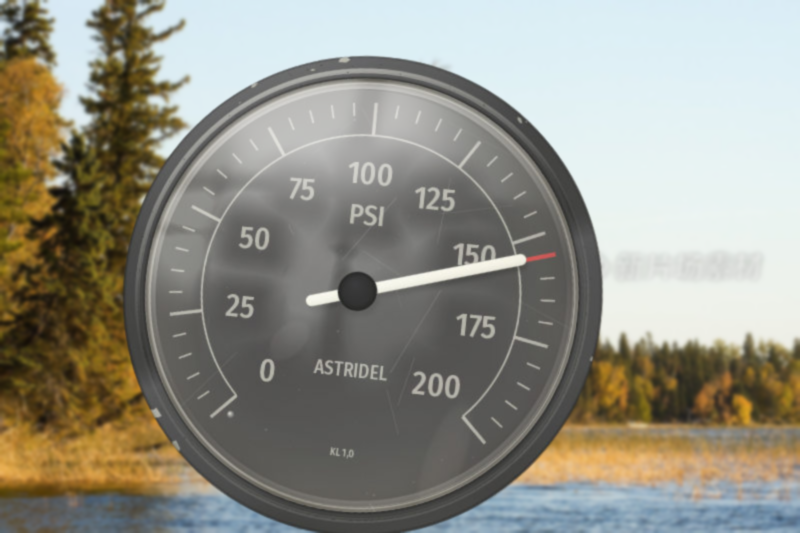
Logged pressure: {"value": 155, "unit": "psi"}
